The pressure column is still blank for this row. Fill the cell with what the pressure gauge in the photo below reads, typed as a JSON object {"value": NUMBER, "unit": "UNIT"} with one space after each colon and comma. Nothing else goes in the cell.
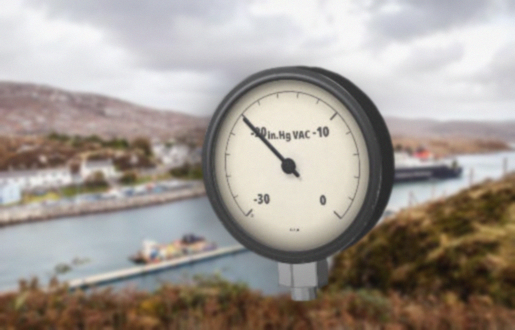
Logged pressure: {"value": -20, "unit": "inHg"}
